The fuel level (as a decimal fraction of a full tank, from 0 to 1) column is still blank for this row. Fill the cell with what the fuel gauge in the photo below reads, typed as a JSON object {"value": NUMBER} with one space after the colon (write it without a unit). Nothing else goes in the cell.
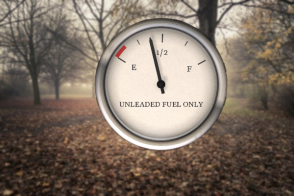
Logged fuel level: {"value": 0.375}
